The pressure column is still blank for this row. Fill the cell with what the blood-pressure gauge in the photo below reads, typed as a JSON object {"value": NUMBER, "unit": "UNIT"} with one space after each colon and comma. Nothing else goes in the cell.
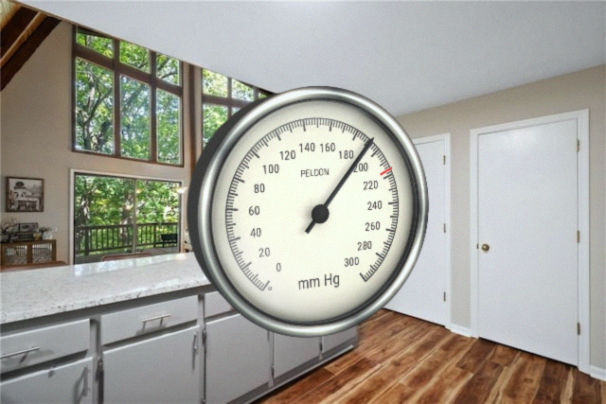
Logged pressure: {"value": 190, "unit": "mmHg"}
